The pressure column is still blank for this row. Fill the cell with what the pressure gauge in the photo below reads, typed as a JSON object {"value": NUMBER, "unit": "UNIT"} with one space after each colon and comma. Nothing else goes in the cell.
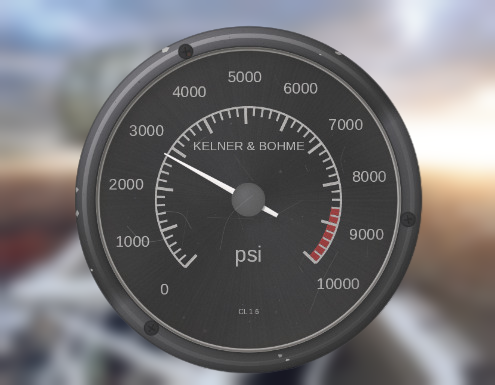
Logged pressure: {"value": 2800, "unit": "psi"}
